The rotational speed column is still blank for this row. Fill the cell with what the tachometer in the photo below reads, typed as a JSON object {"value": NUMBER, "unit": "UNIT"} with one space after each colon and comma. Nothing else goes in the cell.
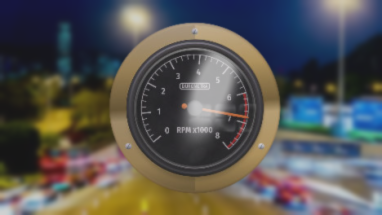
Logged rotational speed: {"value": 6800, "unit": "rpm"}
